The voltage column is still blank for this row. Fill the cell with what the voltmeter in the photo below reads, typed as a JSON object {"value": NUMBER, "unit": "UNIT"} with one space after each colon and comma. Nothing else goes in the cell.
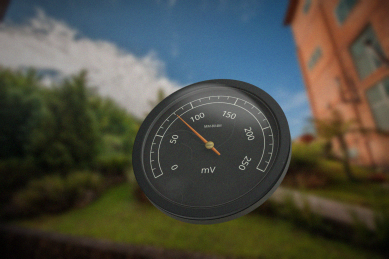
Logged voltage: {"value": 80, "unit": "mV"}
